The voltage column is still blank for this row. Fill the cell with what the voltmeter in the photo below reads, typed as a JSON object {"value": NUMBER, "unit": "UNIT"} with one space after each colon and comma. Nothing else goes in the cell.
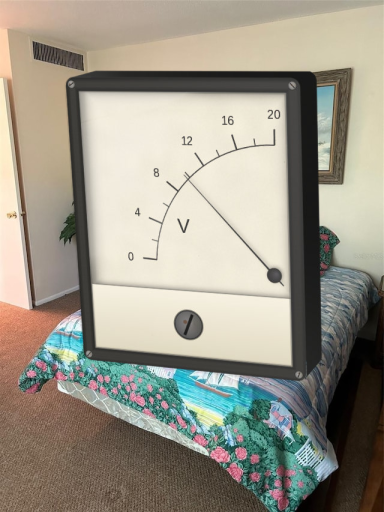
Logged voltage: {"value": 10, "unit": "V"}
